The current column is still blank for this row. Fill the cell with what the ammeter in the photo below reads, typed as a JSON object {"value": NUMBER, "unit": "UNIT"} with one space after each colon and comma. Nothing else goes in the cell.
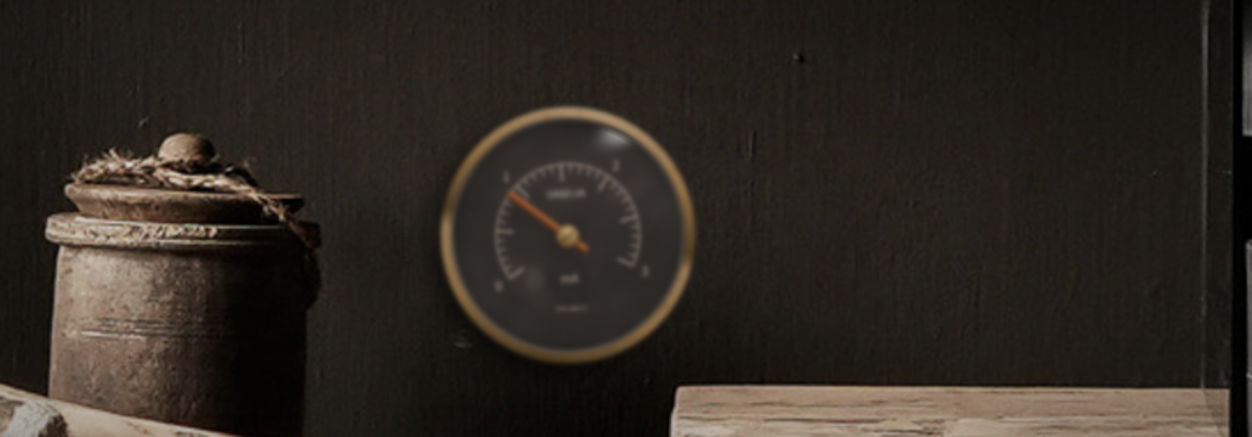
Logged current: {"value": 0.9, "unit": "mA"}
